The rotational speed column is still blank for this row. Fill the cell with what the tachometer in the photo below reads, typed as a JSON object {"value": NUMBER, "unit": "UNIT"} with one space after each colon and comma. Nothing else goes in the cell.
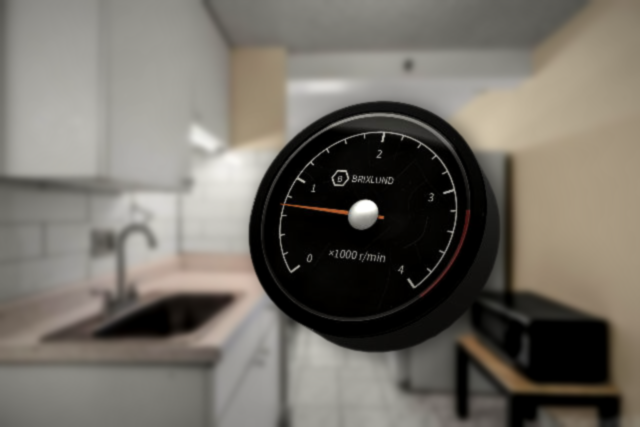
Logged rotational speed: {"value": 700, "unit": "rpm"}
